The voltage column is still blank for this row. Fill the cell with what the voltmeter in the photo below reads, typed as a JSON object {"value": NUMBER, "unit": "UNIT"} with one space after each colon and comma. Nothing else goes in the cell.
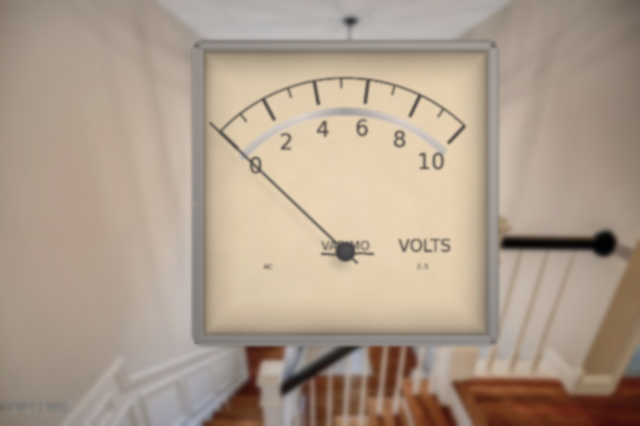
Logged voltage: {"value": 0, "unit": "V"}
